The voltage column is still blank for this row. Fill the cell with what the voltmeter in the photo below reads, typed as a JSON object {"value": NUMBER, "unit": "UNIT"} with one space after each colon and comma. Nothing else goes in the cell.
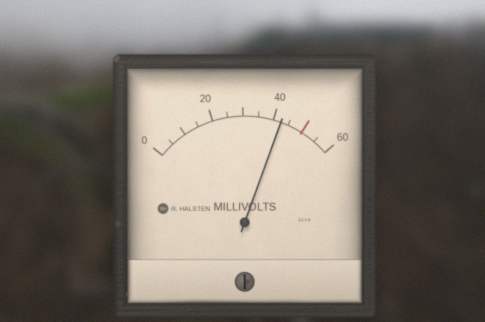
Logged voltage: {"value": 42.5, "unit": "mV"}
